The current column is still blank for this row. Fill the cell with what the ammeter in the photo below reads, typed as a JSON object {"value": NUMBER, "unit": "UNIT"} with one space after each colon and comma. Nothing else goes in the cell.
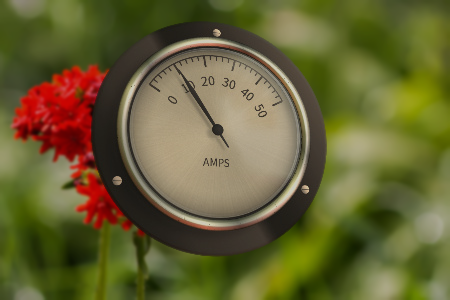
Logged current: {"value": 10, "unit": "A"}
